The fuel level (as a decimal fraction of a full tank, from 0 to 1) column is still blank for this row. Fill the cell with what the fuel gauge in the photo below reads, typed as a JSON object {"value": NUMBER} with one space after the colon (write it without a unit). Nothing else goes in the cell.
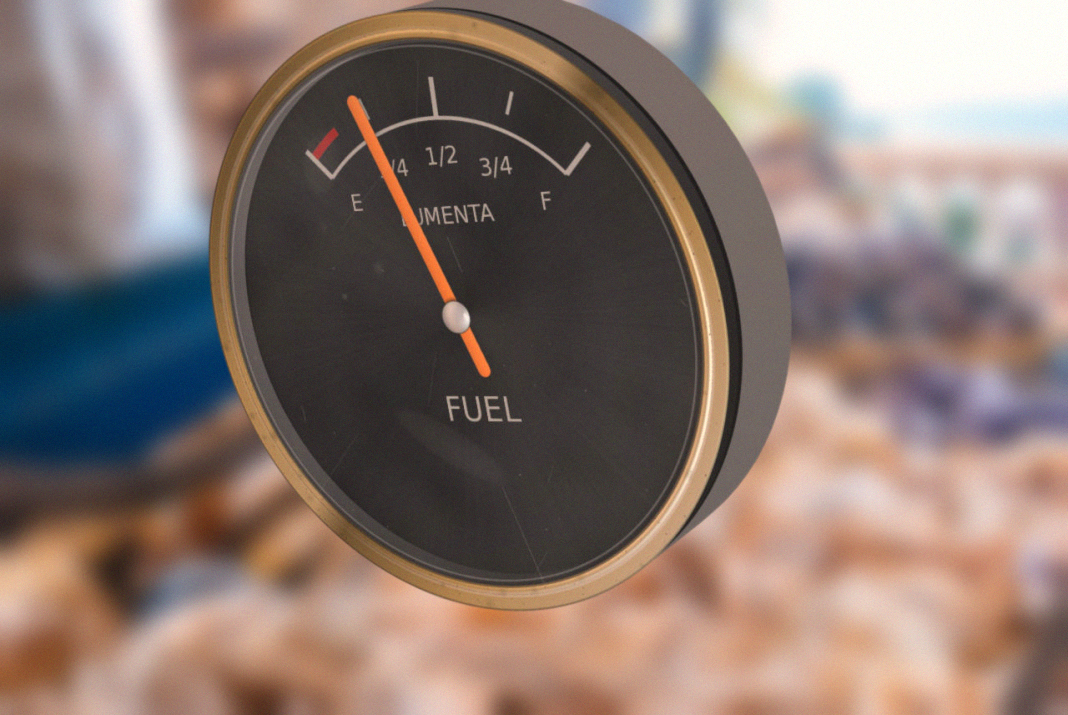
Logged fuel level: {"value": 0.25}
